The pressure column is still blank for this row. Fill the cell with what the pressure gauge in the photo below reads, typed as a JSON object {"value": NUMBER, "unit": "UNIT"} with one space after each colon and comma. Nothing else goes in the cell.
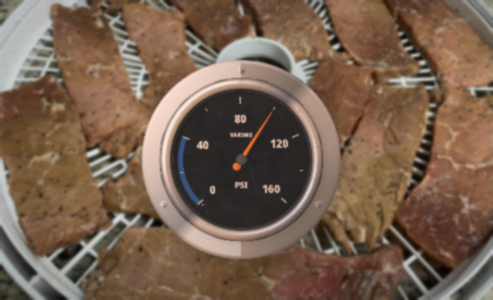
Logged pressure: {"value": 100, "unit": "psi"}
